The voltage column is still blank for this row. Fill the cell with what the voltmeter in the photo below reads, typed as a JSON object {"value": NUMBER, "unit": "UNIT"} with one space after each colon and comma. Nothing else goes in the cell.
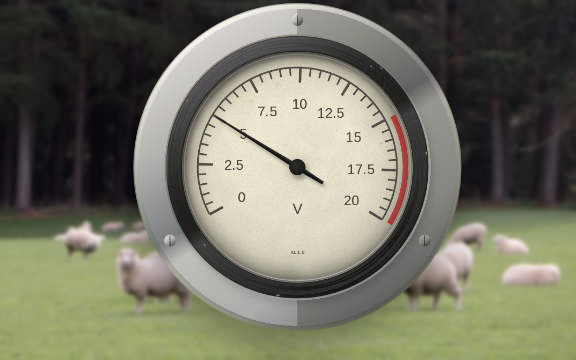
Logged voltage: {"value": 5, "unit": "V"}
